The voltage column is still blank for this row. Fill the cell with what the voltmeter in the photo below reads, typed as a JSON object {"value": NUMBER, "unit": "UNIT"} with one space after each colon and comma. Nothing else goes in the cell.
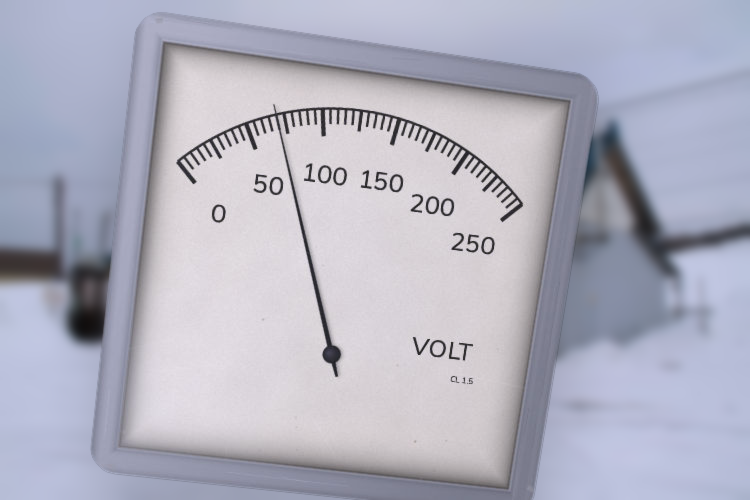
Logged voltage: {"value": 70, "unit": "V"}
